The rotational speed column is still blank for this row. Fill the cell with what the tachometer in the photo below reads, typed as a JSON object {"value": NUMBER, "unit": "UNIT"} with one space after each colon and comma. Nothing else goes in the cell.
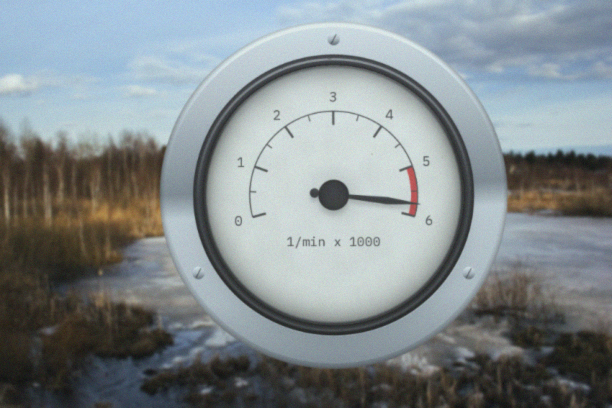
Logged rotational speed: {"value": 5750, "unit": "rpm"}
